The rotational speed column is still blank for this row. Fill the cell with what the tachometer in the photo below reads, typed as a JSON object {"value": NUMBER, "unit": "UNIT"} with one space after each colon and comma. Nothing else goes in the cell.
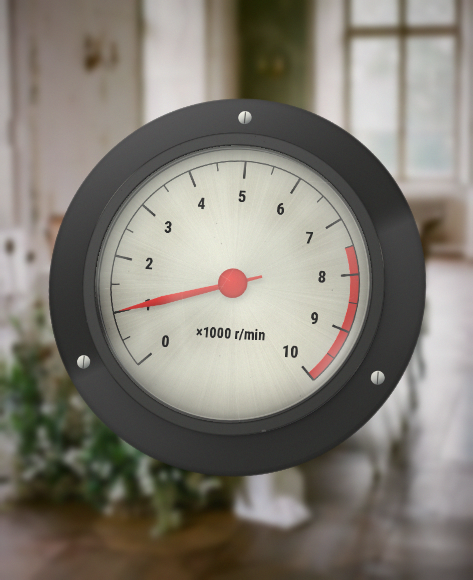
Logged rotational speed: {"value": 1000, "unit": "rpm"}
